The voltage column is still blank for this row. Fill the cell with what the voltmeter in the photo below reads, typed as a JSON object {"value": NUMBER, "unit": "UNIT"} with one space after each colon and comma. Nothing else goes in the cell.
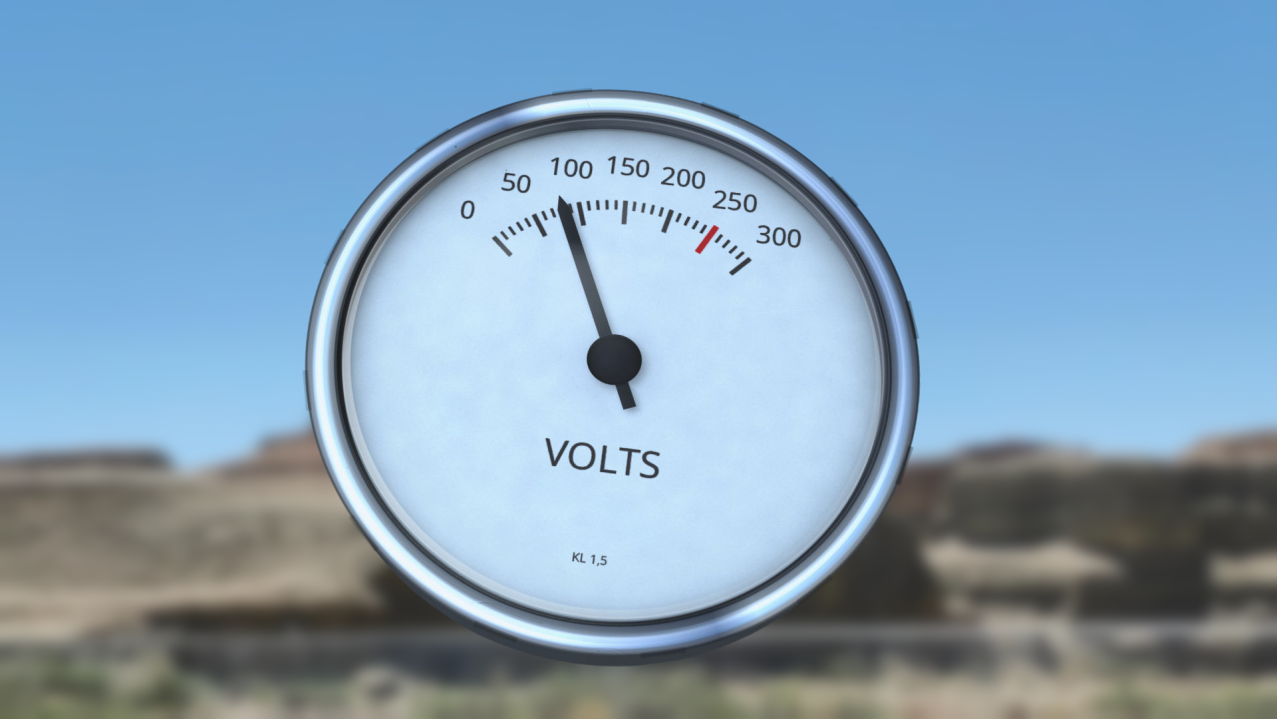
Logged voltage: {"value": 80, "unit": "V"}
